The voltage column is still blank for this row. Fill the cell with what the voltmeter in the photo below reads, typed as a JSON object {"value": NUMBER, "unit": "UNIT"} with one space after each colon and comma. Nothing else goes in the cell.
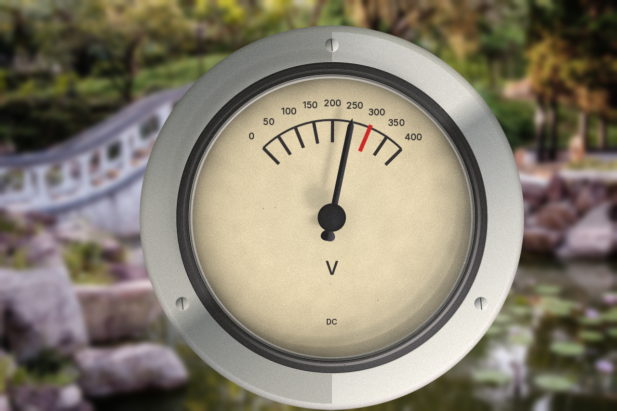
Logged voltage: {"value": 250, "unit": "V"}
